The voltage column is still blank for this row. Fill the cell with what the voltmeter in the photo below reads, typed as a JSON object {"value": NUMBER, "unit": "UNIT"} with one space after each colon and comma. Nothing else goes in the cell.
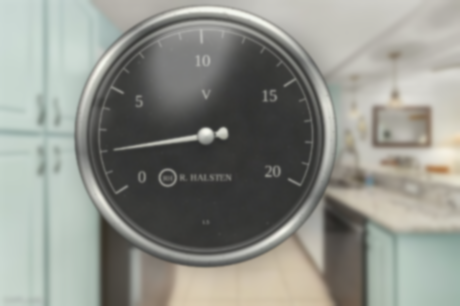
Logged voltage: {"value": 2, "unit": "V"}
